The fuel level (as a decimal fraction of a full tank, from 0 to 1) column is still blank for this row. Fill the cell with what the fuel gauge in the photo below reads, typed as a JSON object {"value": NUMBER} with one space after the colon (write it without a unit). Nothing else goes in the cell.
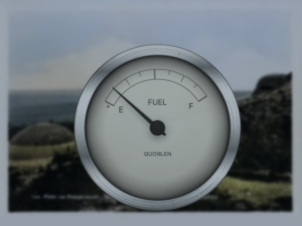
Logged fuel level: {"value": 0.125}
